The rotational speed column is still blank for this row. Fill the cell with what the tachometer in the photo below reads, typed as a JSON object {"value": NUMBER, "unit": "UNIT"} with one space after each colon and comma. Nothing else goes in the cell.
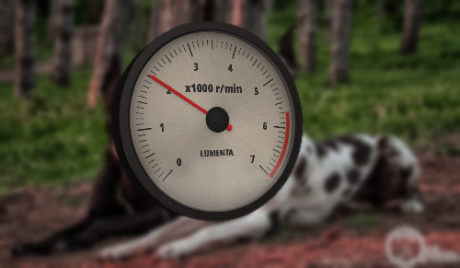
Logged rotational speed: {"value": 2000, "unit": "rpm"}
